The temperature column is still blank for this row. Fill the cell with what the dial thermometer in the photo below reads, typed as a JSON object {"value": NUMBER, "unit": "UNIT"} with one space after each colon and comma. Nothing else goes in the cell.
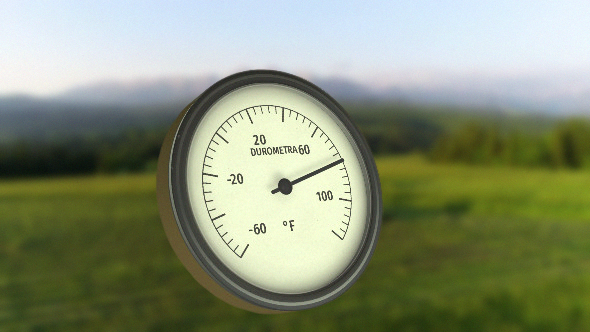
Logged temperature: {"value": 80, "unit": "°F"}
